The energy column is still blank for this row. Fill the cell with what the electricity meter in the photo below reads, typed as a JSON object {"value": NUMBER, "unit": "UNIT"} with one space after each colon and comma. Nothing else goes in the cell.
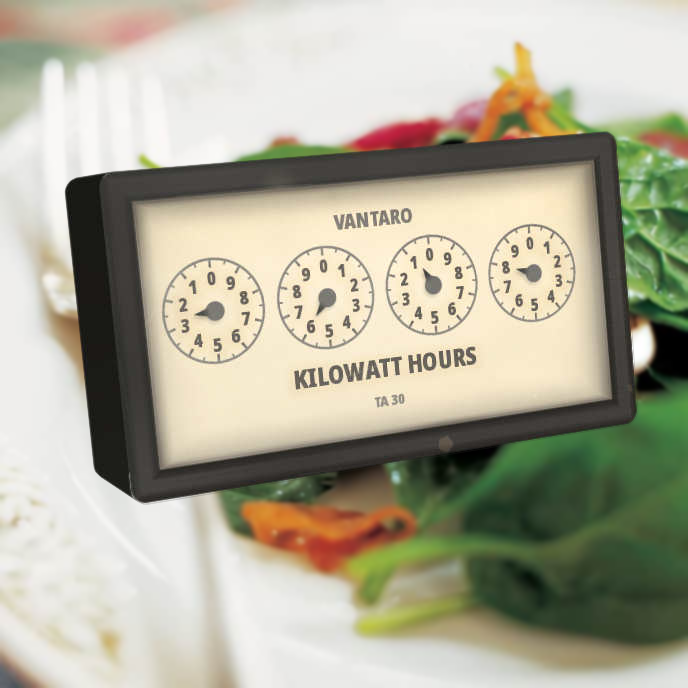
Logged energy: {"value": 2608, "unit": "kWh"}
